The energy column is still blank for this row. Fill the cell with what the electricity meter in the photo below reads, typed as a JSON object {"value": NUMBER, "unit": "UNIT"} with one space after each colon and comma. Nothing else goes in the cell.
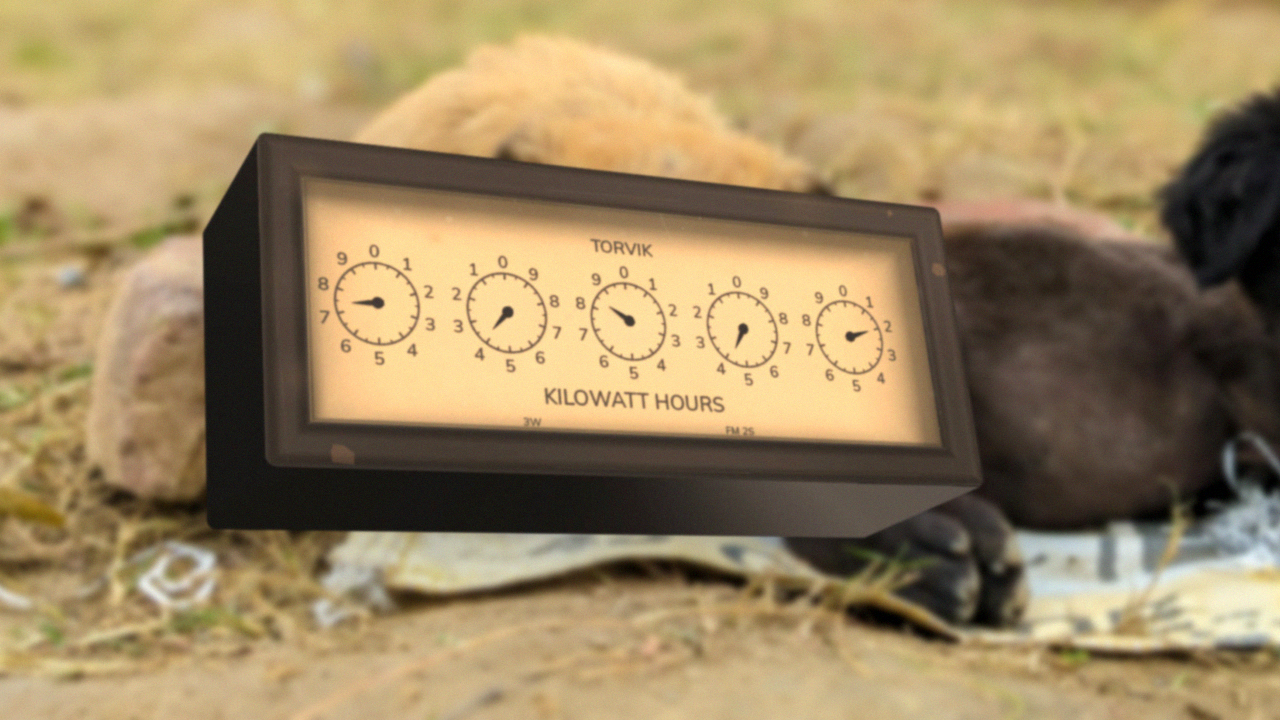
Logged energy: {"value": 73842, "unit": "kWh"}
